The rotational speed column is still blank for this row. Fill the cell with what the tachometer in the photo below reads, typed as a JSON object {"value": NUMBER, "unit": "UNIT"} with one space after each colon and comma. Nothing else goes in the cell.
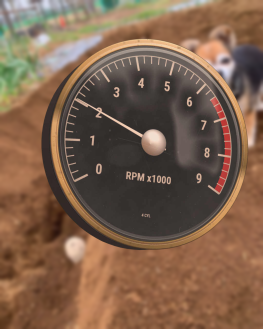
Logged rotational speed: {"value": 2000, "unit": "rpm"}
